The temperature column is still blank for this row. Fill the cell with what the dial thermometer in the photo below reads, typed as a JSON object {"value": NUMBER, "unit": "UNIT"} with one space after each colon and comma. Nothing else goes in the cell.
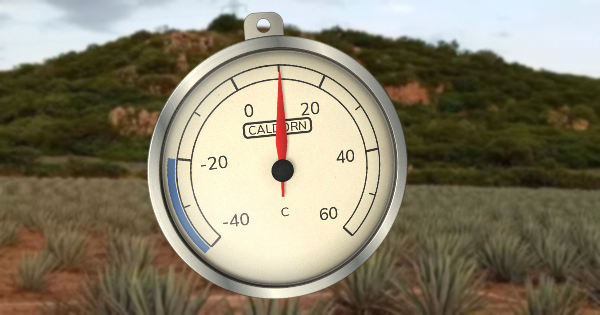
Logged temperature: {"value": 10, "unit": "°C"}
